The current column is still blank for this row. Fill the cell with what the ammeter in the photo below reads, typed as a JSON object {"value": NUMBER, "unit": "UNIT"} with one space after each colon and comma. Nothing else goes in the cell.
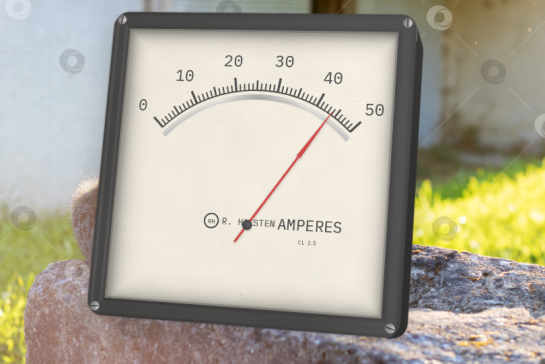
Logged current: {"value": 44, "unit": "A"}
